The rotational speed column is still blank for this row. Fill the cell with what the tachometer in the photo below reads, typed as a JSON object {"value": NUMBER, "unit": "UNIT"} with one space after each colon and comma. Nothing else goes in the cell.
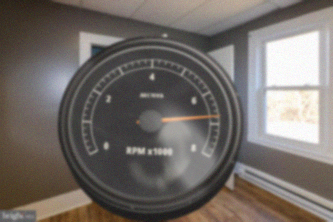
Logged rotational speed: {"value": 6800, "unit": "rpm"}
